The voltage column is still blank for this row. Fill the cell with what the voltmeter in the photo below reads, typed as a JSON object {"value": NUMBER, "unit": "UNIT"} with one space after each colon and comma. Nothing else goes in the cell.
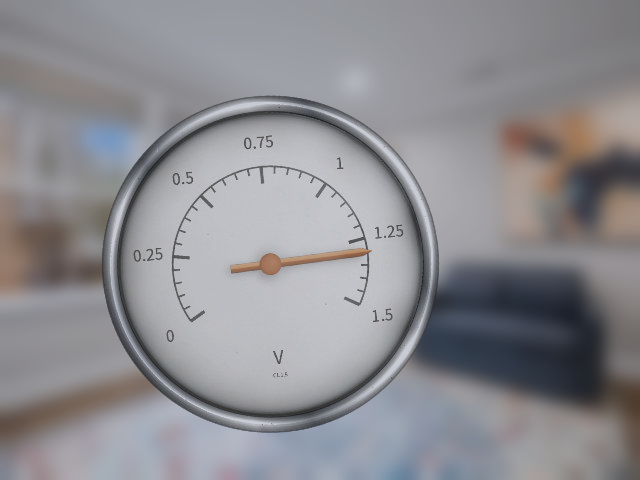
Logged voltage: {"value": 1.3, "unit": "V"}
